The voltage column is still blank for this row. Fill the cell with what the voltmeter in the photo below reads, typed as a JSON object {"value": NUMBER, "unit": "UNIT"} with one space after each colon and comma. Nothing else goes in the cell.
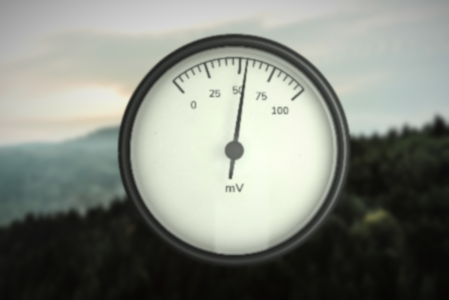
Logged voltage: {"value": 55, "unit": "mV"}
